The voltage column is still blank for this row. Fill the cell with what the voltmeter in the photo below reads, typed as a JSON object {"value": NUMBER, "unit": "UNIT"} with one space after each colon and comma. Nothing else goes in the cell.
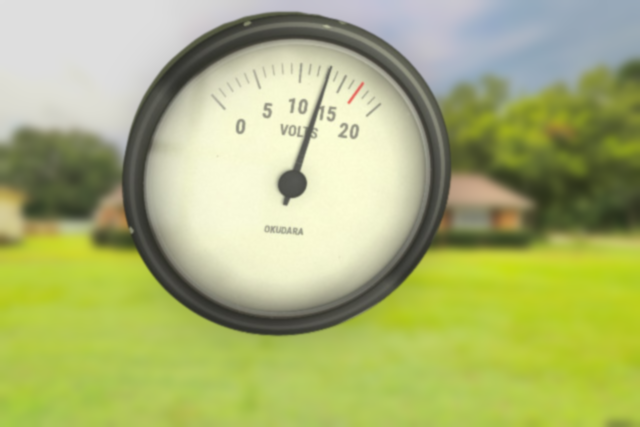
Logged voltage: {"value": 13, "unit": "V"}
